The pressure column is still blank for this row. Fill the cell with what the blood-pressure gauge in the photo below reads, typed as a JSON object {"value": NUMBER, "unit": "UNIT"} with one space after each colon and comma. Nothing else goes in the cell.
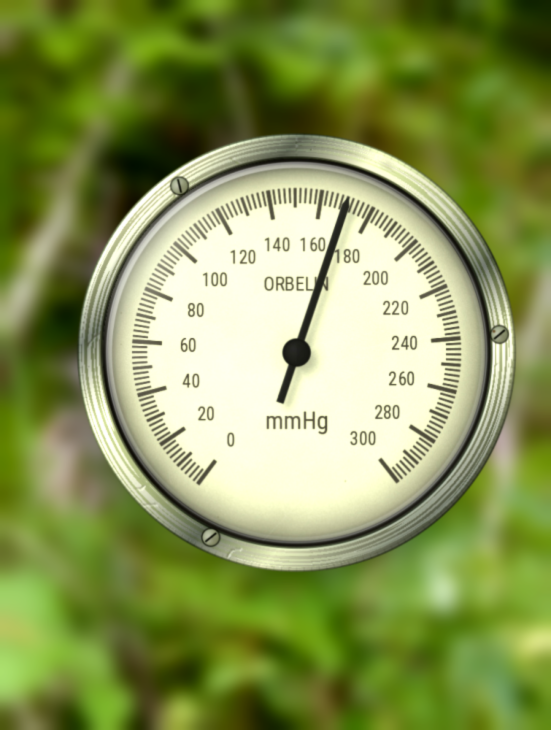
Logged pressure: {"value": 170, "unit": "mmHg"}
